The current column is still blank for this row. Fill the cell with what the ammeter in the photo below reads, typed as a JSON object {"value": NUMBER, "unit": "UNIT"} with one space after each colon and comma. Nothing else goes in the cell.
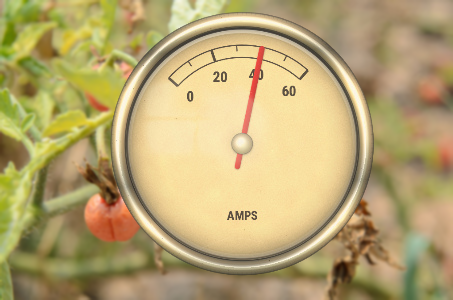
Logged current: {"value": 40, "unit": "A"}
